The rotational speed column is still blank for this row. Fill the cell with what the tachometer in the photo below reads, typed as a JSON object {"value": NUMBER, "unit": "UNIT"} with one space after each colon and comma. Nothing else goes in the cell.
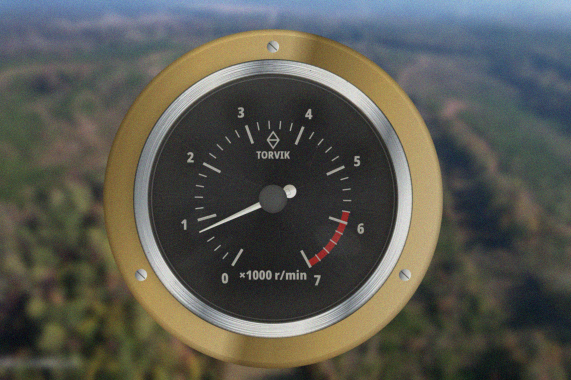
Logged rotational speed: {"value": 800, "unit": "rpm"}
